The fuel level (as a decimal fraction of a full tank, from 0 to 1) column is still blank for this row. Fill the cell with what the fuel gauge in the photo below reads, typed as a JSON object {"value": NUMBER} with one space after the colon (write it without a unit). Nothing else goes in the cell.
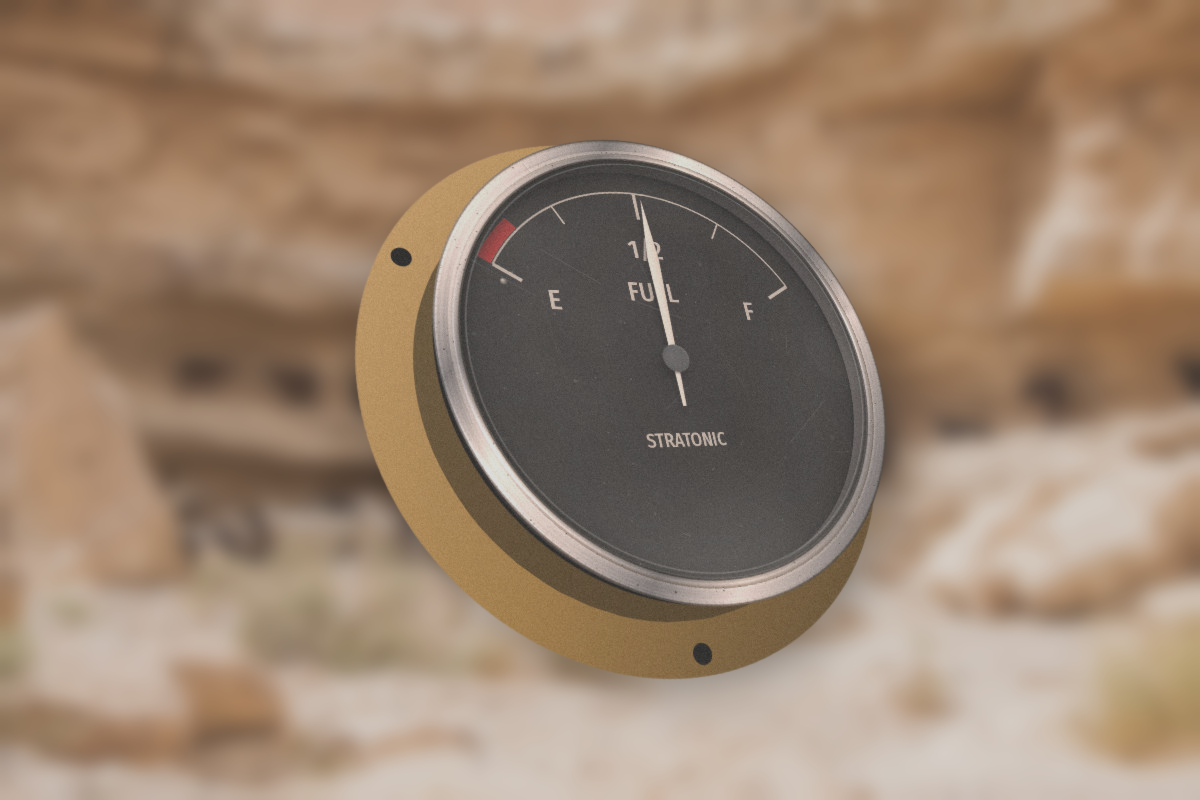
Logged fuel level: {"value": 0.5}
